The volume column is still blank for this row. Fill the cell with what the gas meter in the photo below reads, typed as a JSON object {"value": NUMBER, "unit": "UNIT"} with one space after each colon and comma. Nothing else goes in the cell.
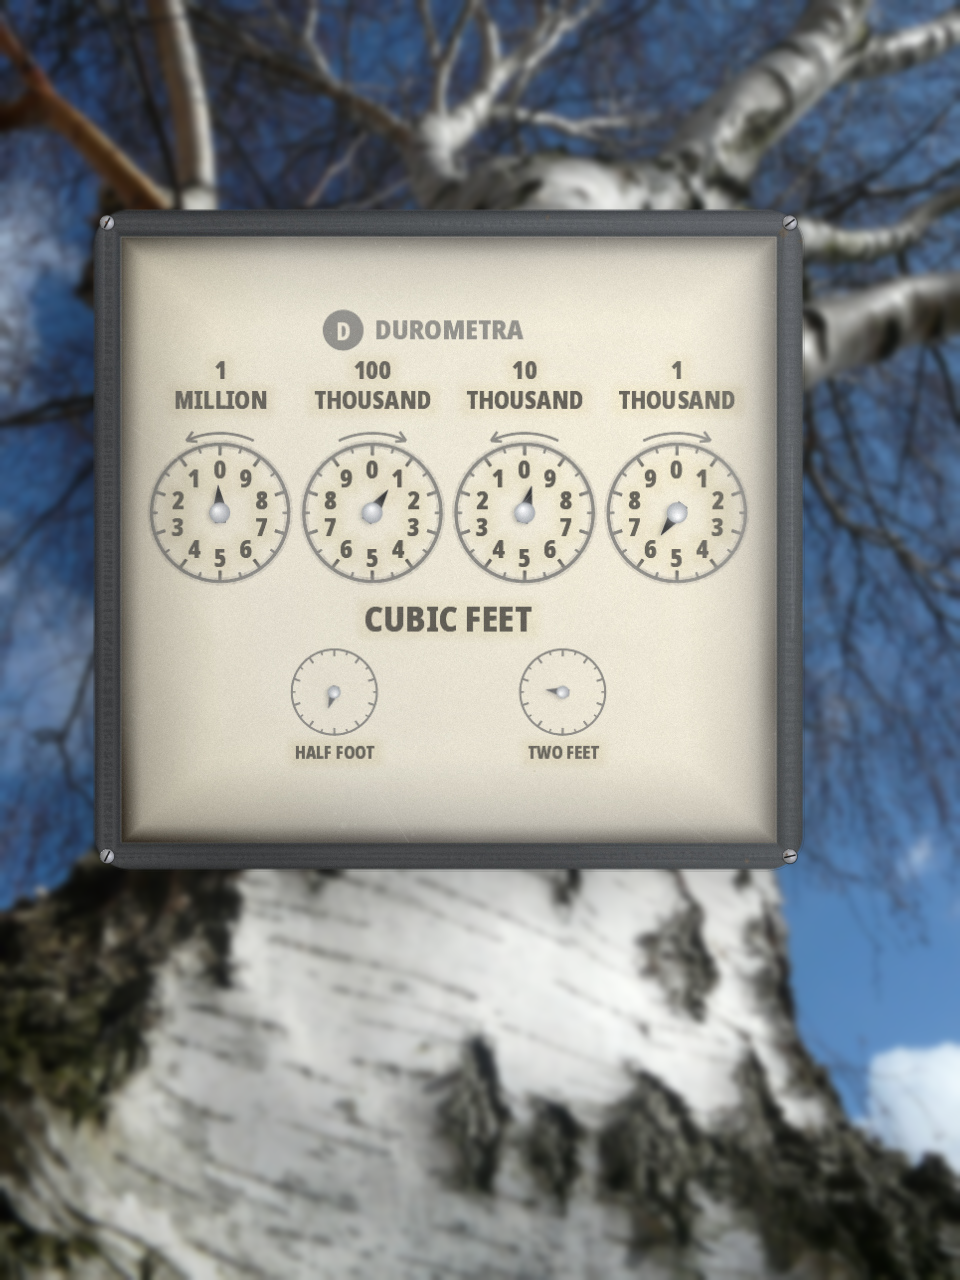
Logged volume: {"value": 9600, "unit": "ft³"}
